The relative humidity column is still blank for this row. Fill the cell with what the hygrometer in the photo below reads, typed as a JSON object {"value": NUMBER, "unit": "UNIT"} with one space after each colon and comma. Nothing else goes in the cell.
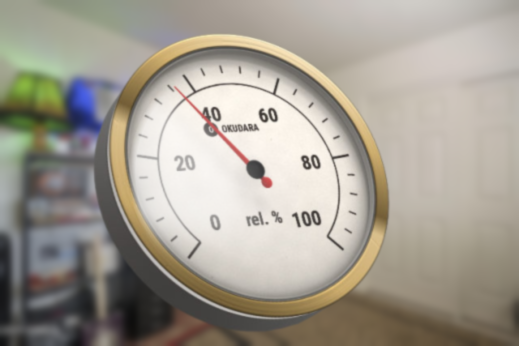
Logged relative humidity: {"value": 36, "unit": "%"}
